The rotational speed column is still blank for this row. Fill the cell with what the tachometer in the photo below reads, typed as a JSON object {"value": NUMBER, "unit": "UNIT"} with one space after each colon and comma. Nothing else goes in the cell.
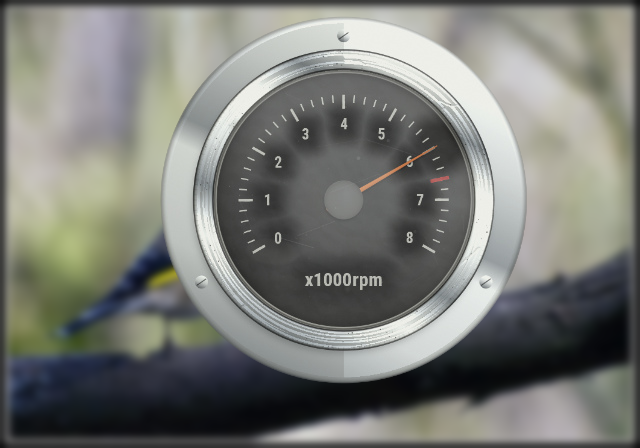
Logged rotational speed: {"value": 6000, "unit": "rpm"}
